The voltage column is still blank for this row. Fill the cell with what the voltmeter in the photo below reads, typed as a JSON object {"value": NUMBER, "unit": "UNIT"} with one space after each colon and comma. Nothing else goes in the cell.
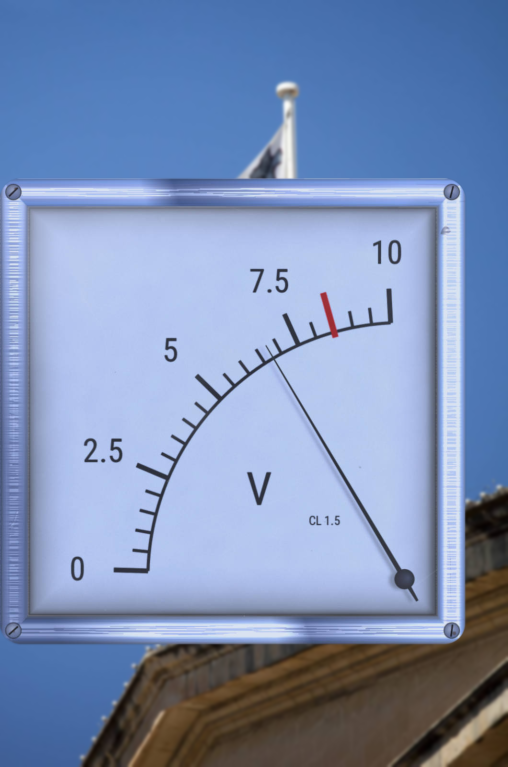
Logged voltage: {"value": 6.75, "unit": "V"}
